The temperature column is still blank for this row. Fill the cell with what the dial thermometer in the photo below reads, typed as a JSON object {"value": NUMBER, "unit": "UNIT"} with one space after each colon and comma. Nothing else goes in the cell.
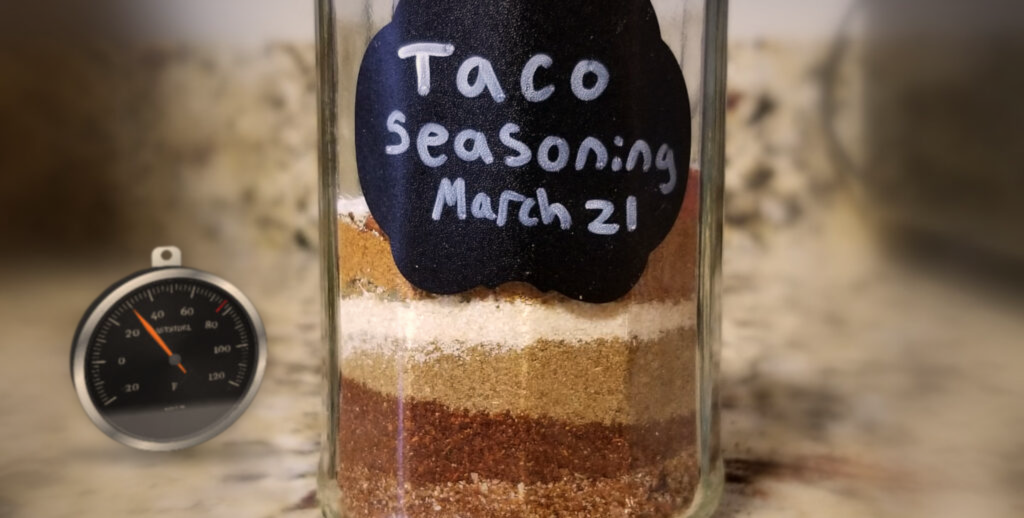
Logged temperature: {"value": 30, "unit": "°F"}
